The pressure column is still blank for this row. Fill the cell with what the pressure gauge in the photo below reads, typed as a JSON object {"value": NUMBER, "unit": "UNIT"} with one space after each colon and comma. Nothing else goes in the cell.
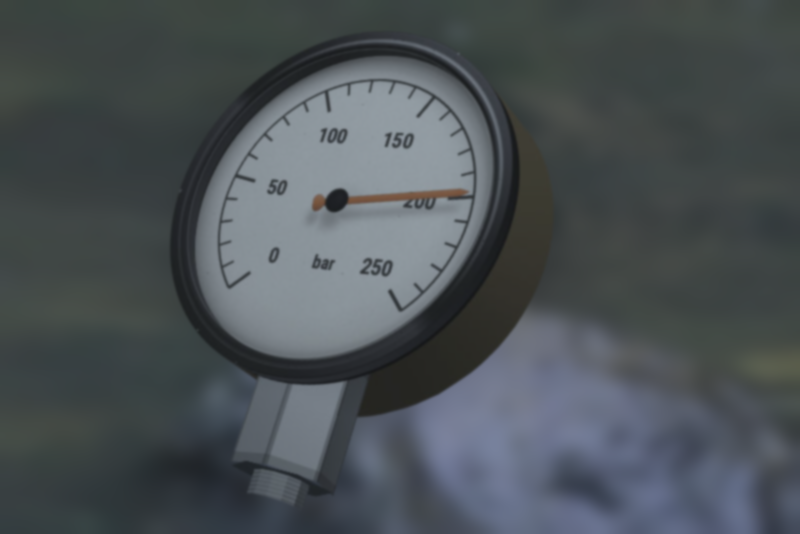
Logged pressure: {"value": 200, "unit": "bar"}
